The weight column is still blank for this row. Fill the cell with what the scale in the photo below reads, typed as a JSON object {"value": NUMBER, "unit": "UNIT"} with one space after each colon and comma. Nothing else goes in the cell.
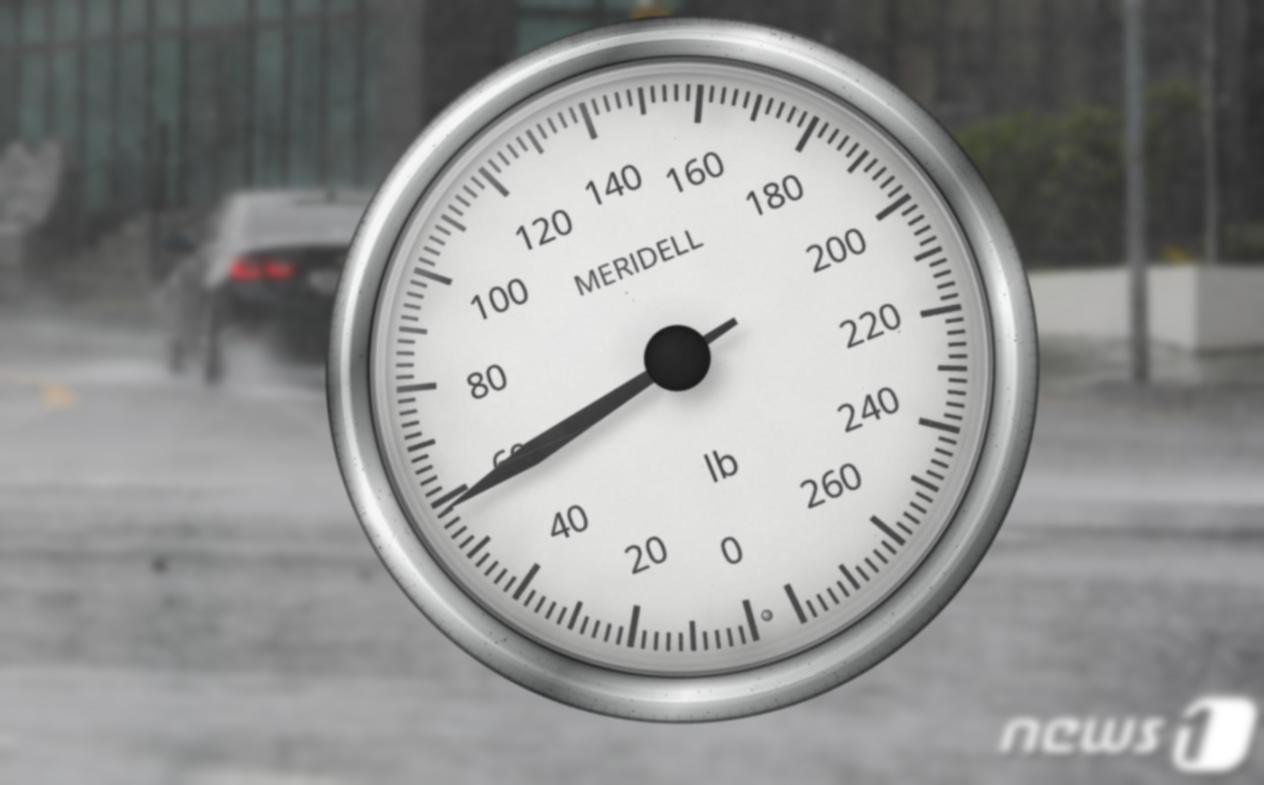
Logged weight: {"value": 58, "unit": "lb"}
